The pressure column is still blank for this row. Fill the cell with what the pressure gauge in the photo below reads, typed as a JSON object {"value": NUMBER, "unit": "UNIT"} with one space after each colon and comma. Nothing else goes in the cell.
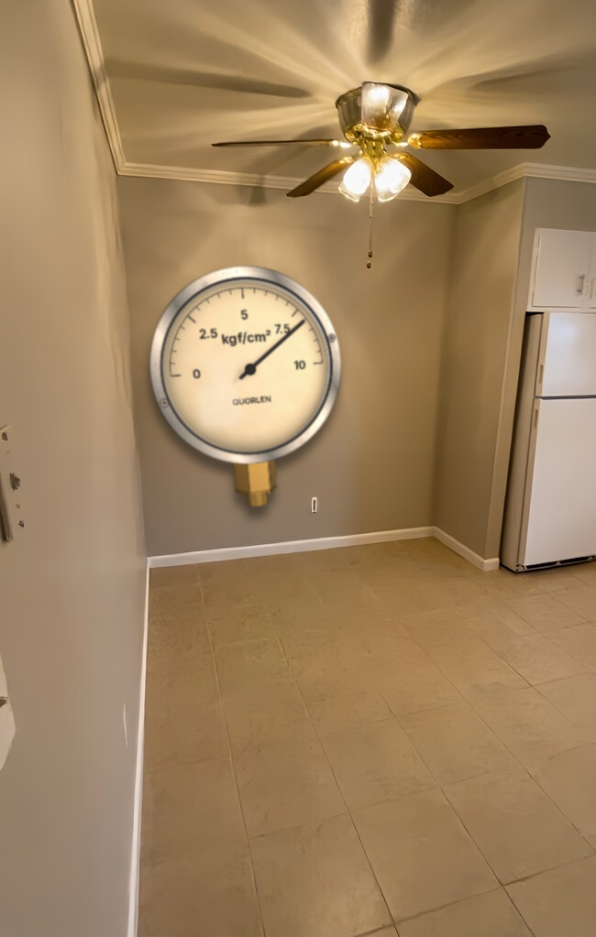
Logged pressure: {"value": 8, "unit": "kg/cm²"}
